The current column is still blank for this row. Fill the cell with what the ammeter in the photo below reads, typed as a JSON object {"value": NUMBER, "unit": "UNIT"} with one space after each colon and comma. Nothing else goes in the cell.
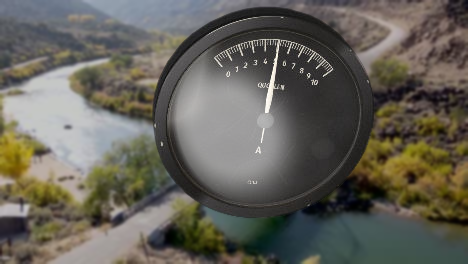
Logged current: {"value": 5, "unit": "A"}
